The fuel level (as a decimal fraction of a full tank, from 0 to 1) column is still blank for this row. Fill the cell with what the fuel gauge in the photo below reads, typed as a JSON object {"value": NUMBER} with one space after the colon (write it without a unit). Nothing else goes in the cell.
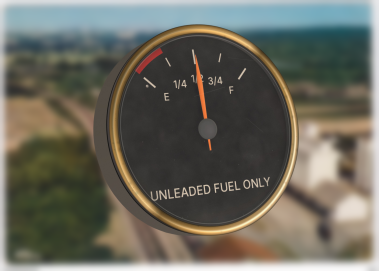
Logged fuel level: {"value": 0.5}
